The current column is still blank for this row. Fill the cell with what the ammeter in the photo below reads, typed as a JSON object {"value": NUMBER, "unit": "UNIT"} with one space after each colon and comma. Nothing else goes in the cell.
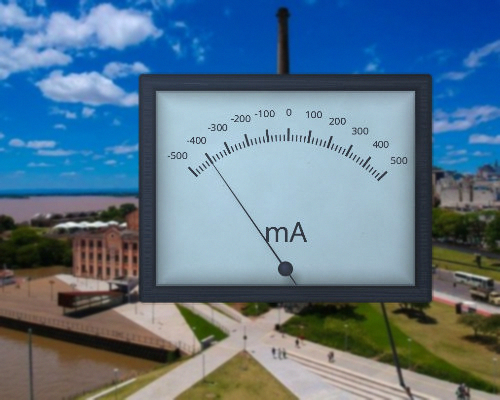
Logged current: {"value": -400, "unit": "mA"}
